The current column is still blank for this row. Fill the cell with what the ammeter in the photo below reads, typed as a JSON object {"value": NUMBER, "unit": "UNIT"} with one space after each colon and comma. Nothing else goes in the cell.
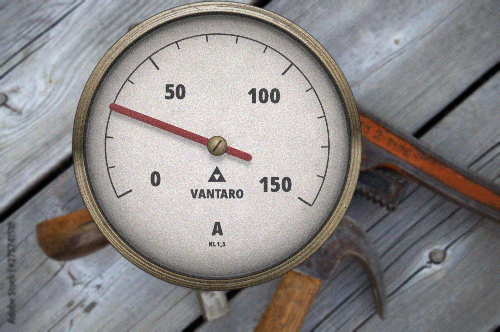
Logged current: {"value": 30, "unit": "A"}
